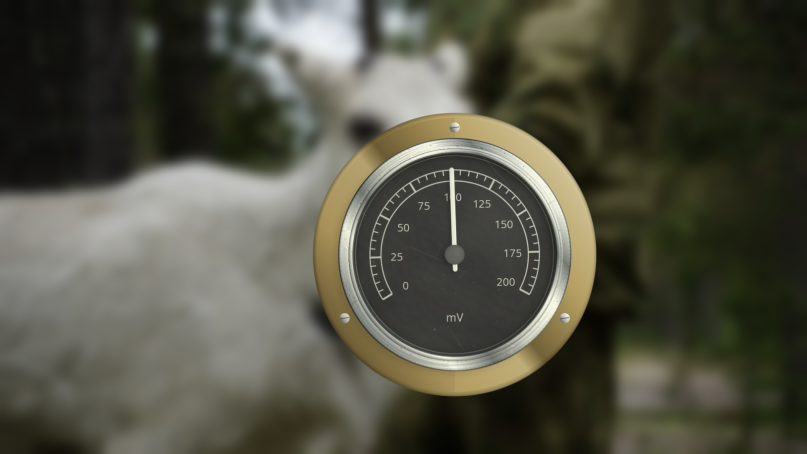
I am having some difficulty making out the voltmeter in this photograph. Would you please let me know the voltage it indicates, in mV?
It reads 100 mV
